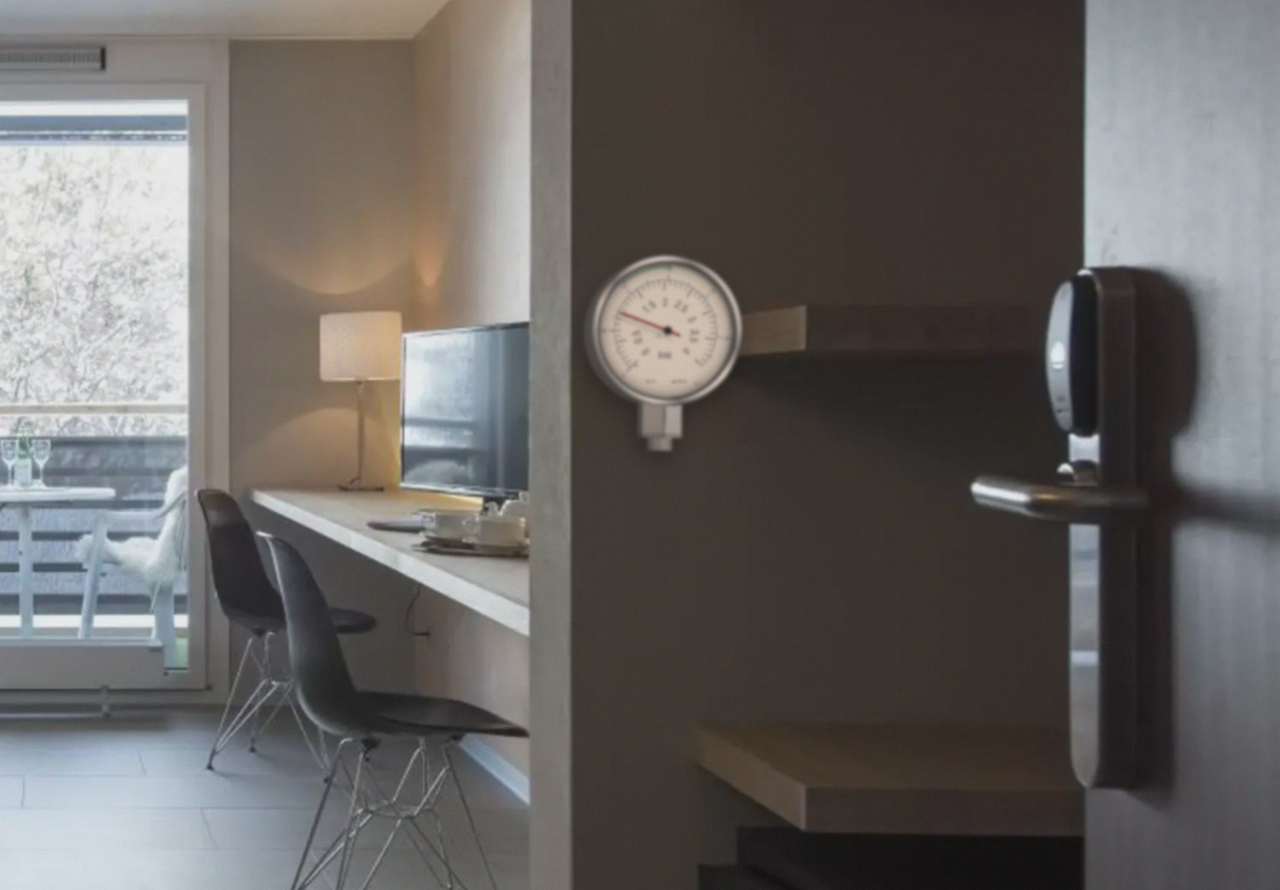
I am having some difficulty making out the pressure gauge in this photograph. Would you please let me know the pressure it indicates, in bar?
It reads 1 bar
